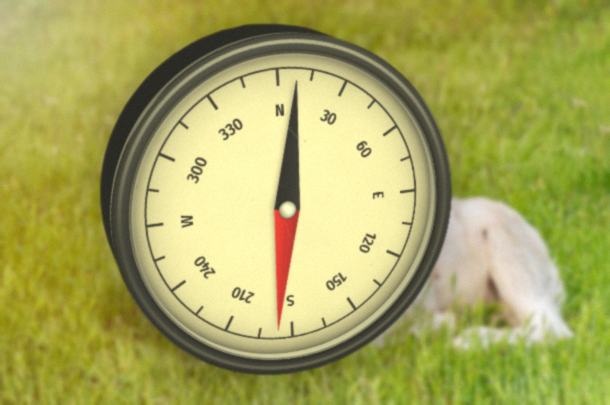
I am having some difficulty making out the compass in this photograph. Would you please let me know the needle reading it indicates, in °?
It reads 187.5 °
